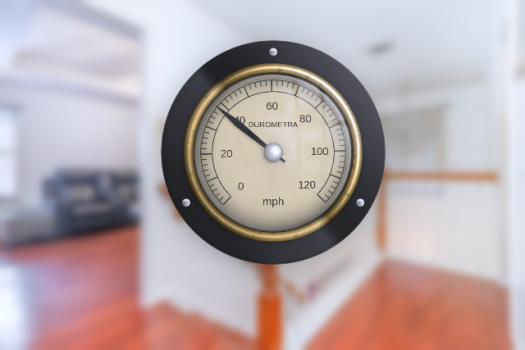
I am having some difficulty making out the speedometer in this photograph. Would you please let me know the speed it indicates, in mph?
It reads 38 mph
